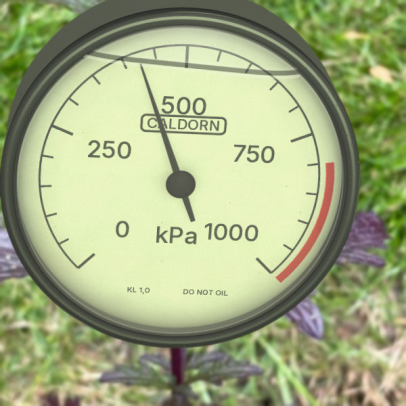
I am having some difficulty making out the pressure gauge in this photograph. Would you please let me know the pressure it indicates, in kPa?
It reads 425 kPa
